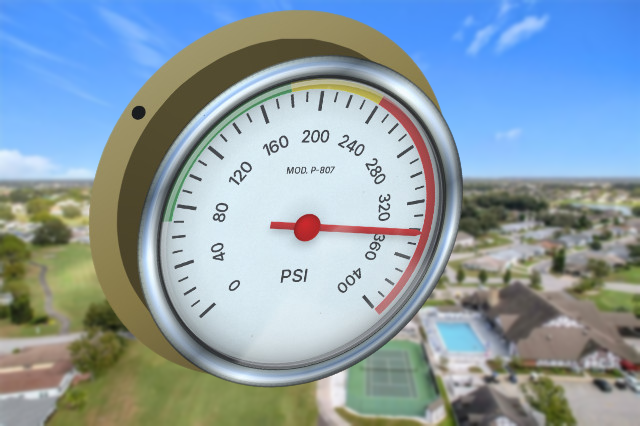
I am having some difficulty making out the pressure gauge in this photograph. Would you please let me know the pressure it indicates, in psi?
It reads 340 psi
